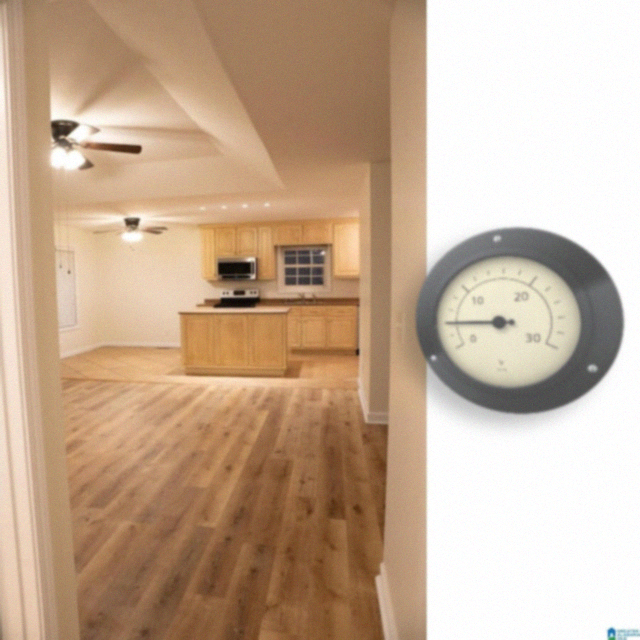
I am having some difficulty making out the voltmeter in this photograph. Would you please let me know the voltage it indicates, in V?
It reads 4 V
